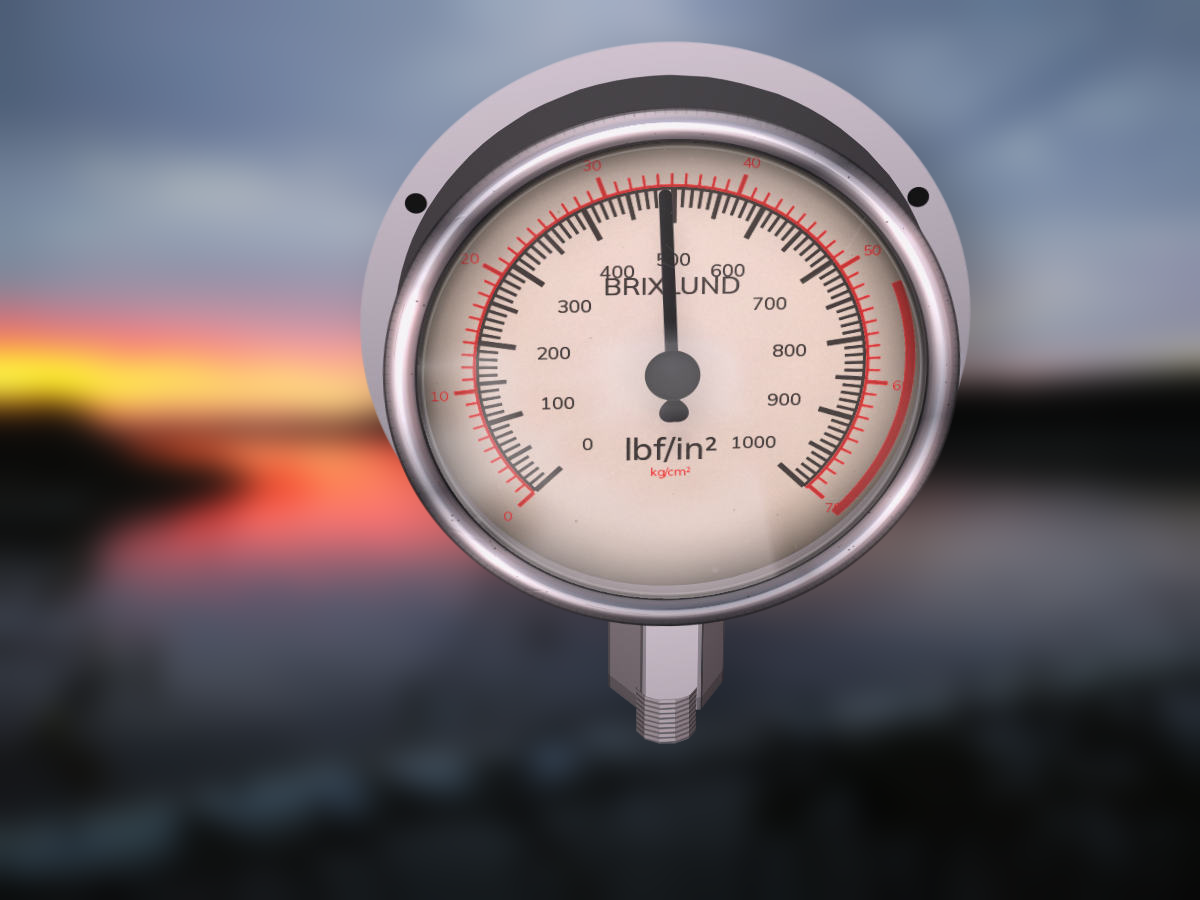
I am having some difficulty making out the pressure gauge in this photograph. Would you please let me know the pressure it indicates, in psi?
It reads 490 psi
